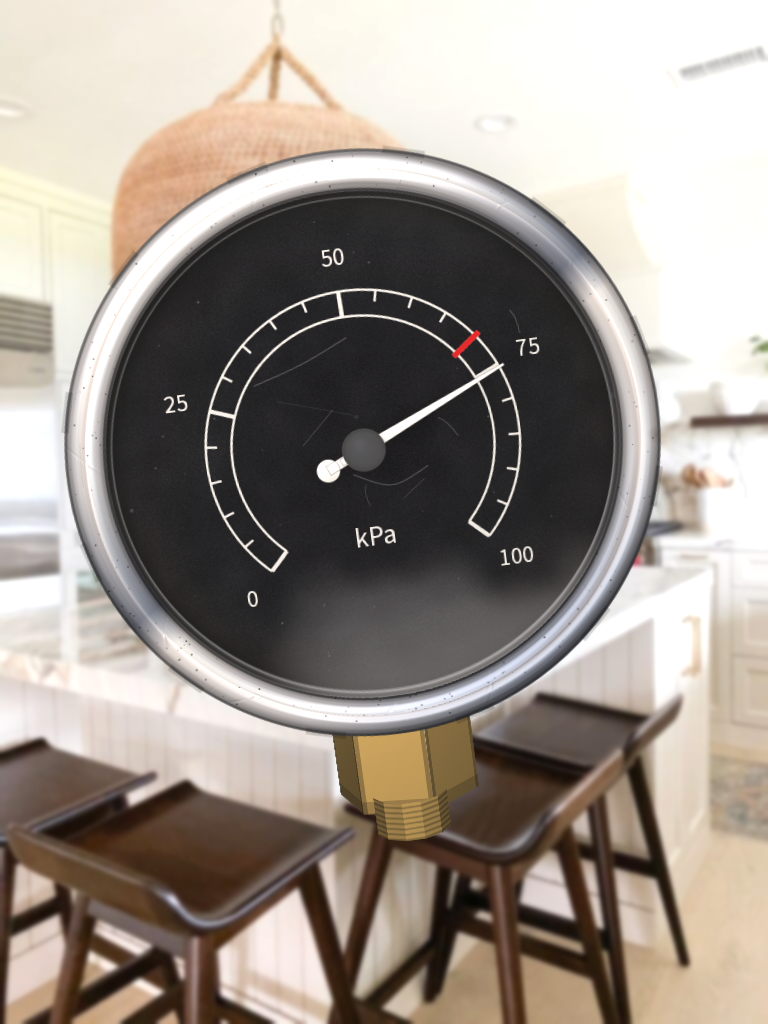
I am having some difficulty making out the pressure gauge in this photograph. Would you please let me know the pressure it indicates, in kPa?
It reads 75 kPa
